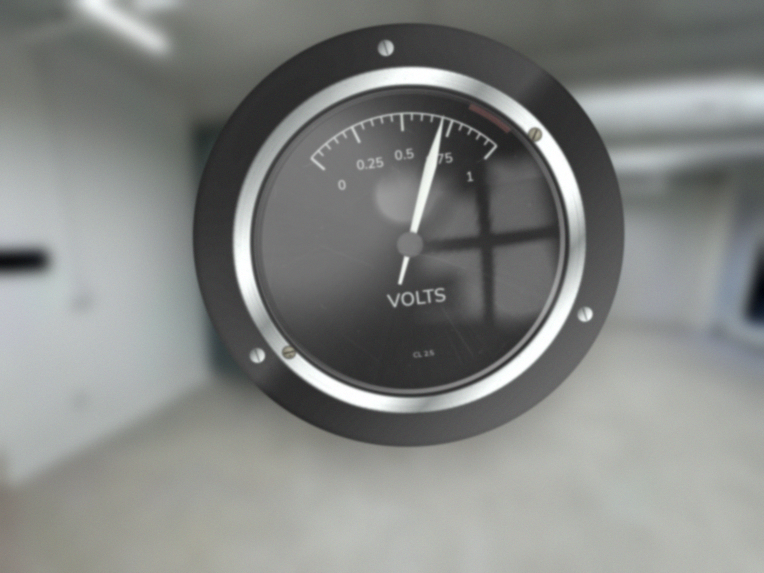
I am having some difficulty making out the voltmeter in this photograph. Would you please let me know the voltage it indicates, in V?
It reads 0.7 V
